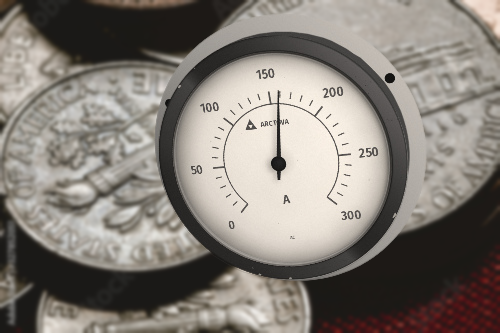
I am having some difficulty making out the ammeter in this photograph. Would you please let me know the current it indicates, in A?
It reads 160 A
